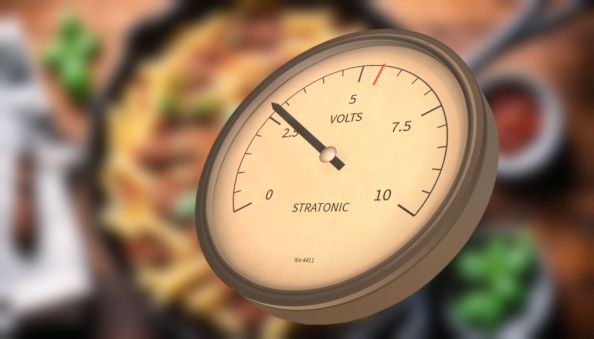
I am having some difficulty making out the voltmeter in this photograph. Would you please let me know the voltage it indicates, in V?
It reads 2.75 V
